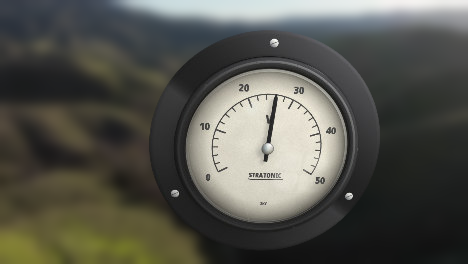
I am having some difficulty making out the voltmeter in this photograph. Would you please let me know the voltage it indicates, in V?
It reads 26 V
